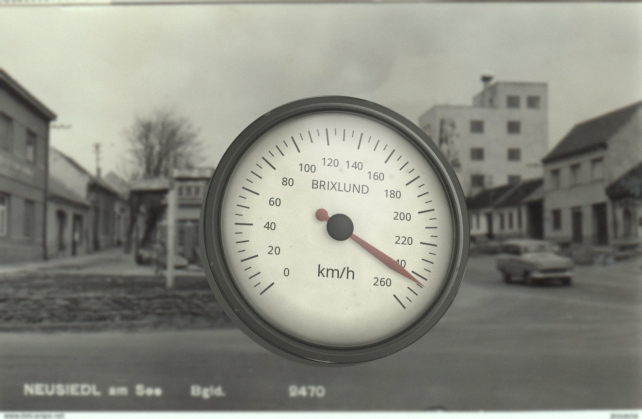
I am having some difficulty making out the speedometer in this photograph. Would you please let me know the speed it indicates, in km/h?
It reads 245 km/h
